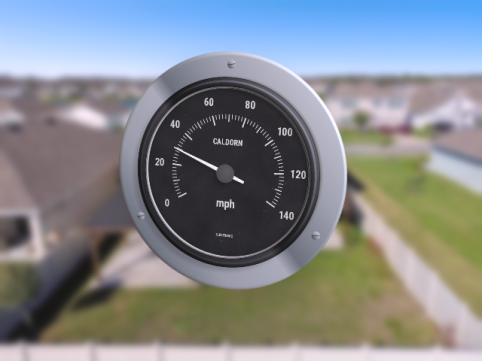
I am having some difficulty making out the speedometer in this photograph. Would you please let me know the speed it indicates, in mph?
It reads 30 mph
